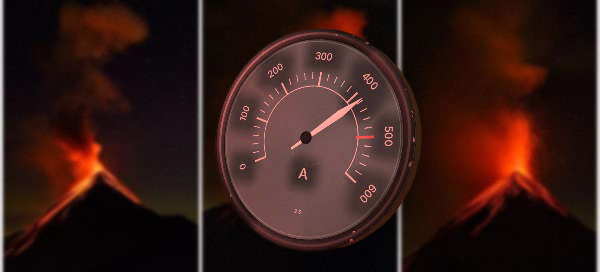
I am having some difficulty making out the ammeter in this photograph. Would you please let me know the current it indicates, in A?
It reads 420 A
